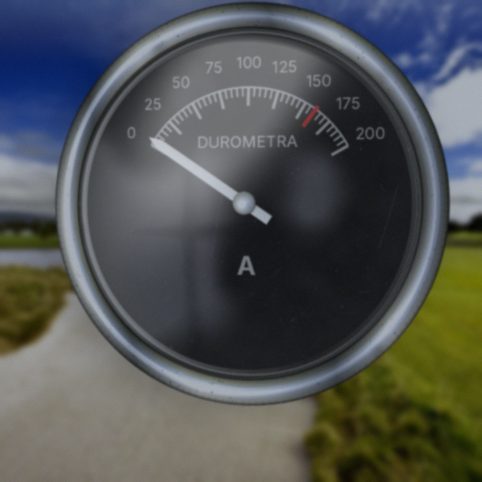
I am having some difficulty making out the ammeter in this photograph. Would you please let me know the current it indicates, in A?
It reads 5 A
